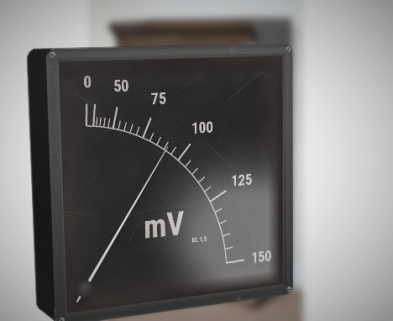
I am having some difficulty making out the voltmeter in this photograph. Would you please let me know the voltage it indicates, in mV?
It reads 90 mV
